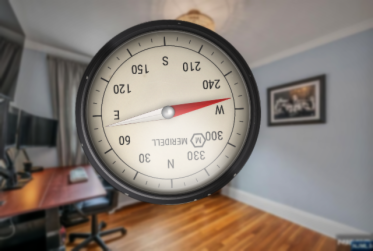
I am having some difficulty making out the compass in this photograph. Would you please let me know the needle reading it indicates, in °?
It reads 260 °
